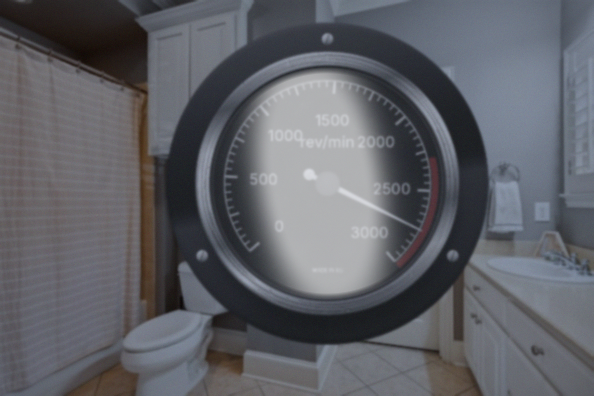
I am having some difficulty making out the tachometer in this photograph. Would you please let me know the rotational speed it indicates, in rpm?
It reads 2750 rpm
